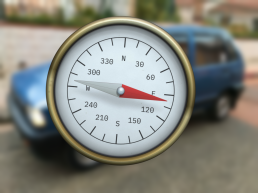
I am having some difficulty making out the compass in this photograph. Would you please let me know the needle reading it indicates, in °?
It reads 97.5 °
